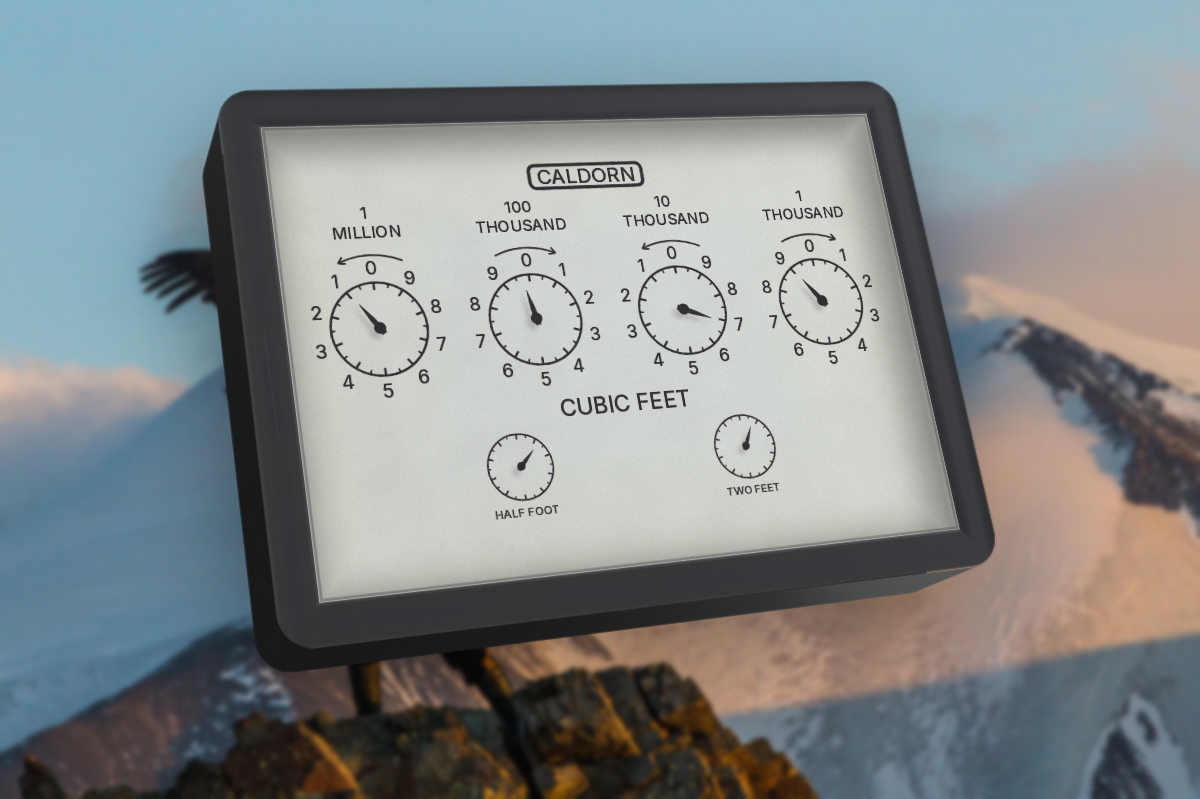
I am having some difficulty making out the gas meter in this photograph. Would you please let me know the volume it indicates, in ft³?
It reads 96900 ft³
